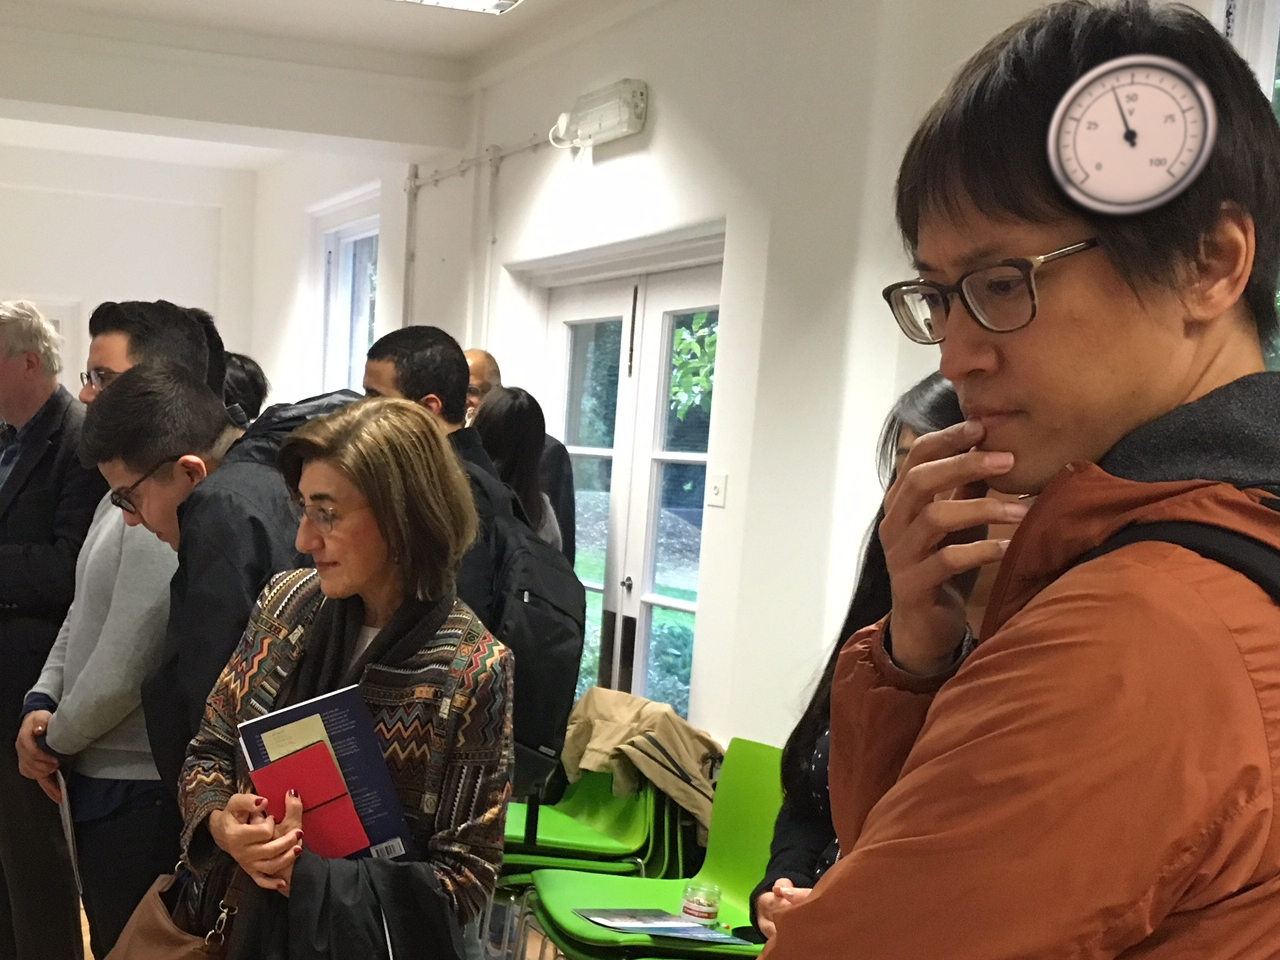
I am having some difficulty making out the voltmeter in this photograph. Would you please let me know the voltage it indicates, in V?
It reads 42.5 V
